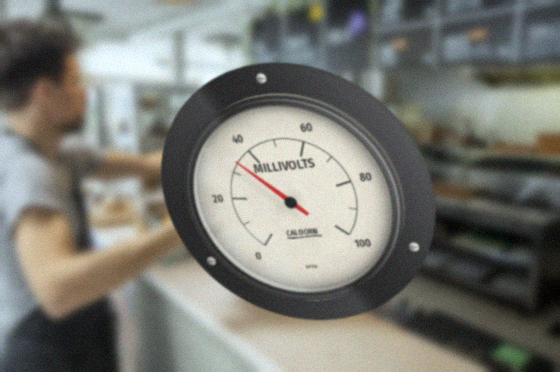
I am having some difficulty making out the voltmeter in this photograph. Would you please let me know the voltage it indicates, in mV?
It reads 35 mV
